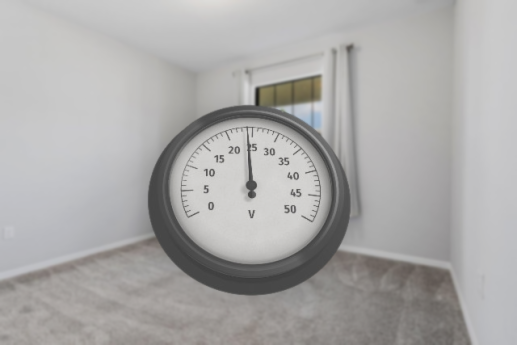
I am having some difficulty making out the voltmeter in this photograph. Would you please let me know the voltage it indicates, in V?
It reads 24 V
